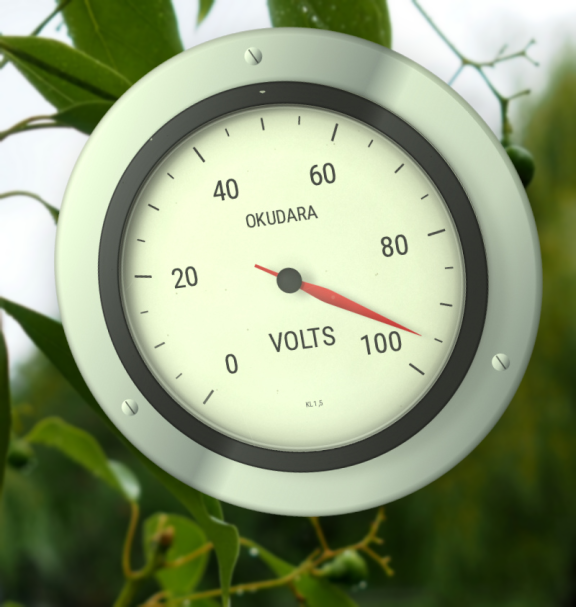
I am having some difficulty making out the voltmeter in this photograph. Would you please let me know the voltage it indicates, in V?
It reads 95 V
